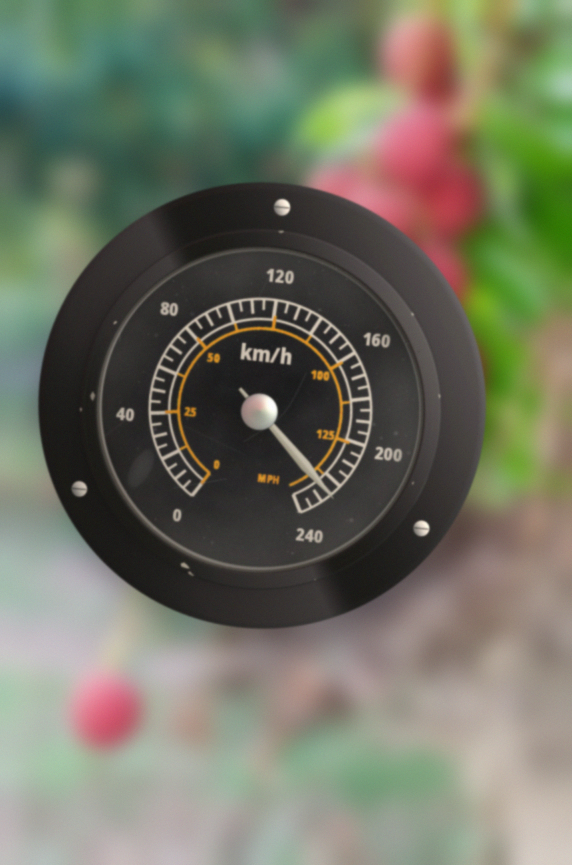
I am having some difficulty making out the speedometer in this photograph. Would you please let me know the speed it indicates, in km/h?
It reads 225 km/h
